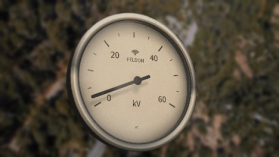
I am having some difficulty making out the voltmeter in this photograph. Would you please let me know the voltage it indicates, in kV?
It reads 2.5 kV
